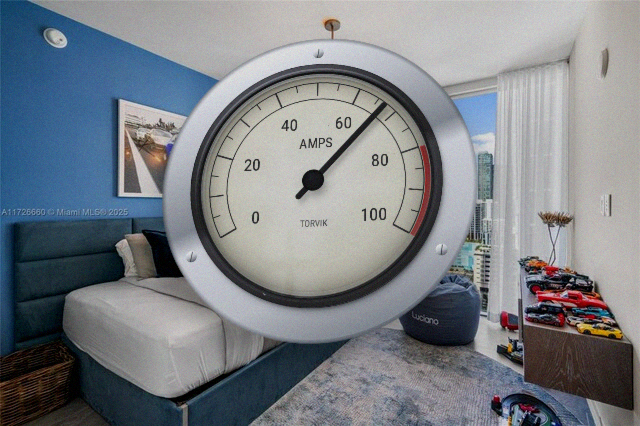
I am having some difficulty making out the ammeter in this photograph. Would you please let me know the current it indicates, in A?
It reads 67.5 A
